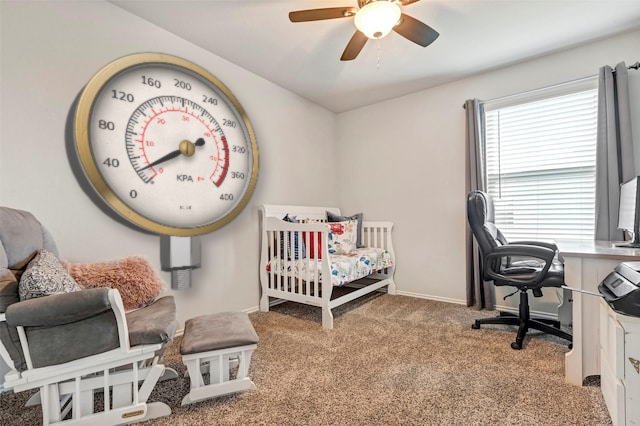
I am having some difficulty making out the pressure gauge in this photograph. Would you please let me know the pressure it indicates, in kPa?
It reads 20 kPa
